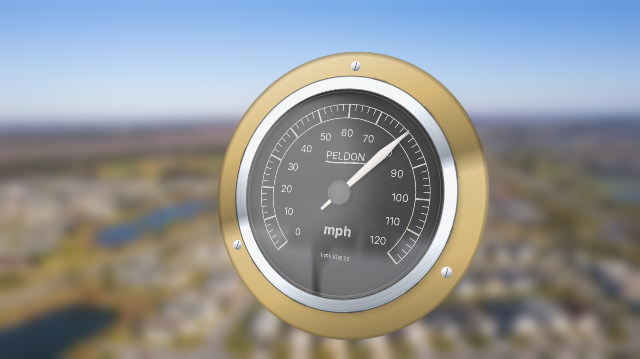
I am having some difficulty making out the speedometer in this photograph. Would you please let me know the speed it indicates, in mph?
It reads 80 mph
